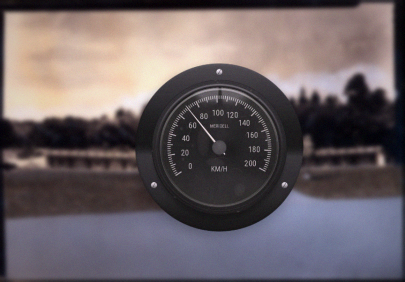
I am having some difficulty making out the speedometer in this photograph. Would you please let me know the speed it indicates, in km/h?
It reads 70 km/h
